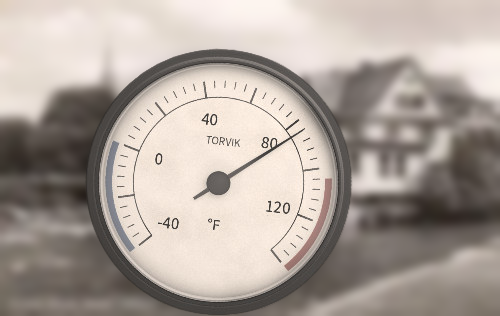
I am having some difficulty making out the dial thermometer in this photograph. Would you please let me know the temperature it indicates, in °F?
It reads 84 °F
